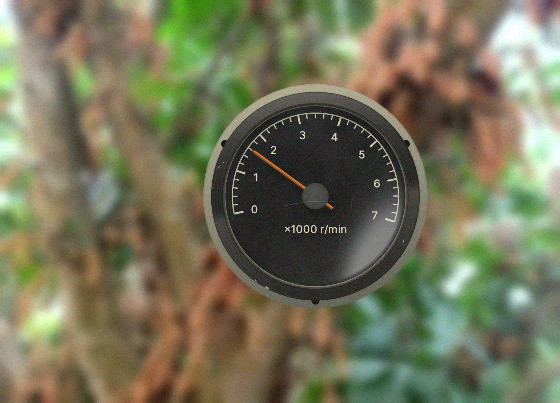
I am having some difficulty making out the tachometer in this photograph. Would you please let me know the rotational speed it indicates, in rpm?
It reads 1600 rpm
